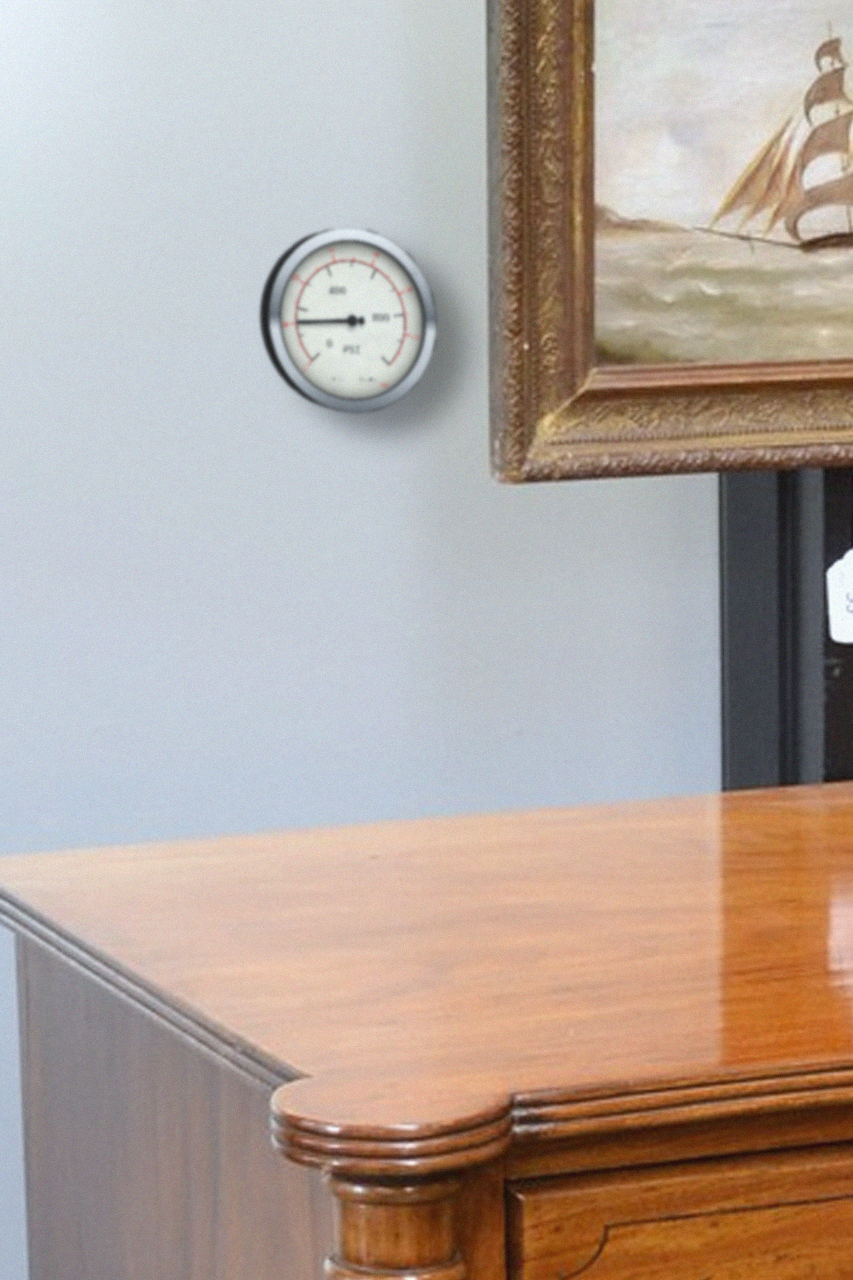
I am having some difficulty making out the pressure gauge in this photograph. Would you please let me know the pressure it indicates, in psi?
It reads 150 psi
